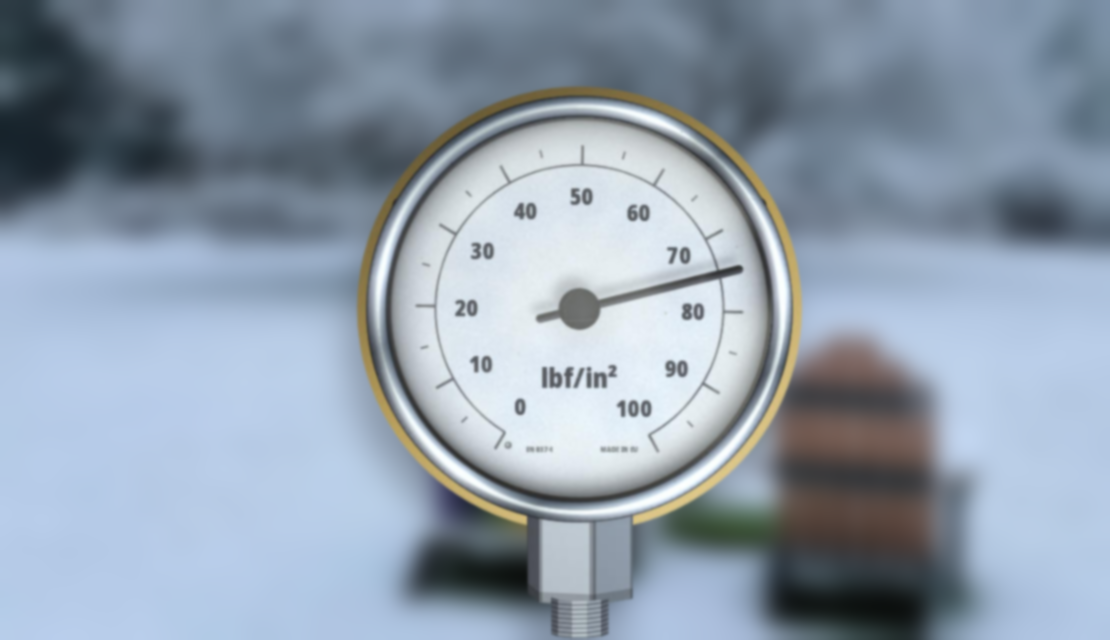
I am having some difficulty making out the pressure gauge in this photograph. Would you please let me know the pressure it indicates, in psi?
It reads 75 psi
